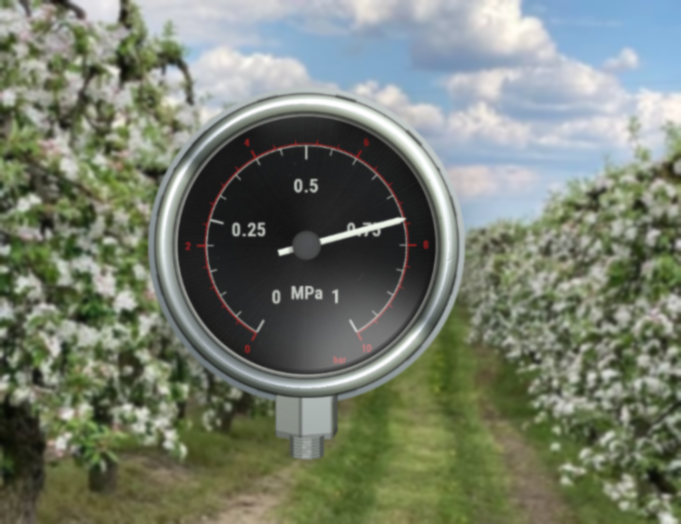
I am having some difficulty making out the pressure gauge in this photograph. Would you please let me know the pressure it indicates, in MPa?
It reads 0.75 MPa
